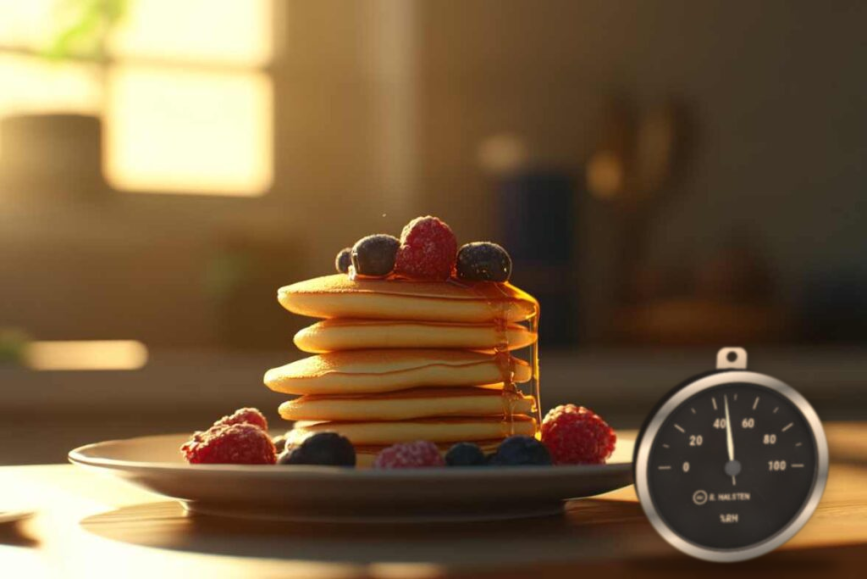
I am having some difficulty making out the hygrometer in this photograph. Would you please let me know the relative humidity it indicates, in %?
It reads 45 %
